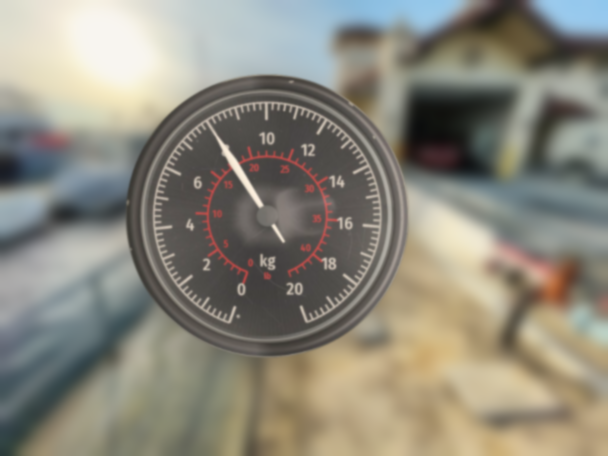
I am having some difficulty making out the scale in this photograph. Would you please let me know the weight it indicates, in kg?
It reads 8 kg
